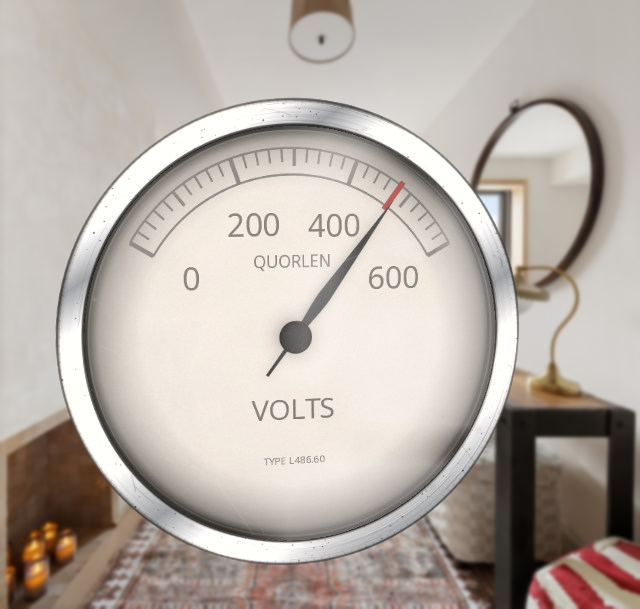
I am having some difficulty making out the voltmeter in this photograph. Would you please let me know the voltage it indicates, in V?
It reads 480 V
